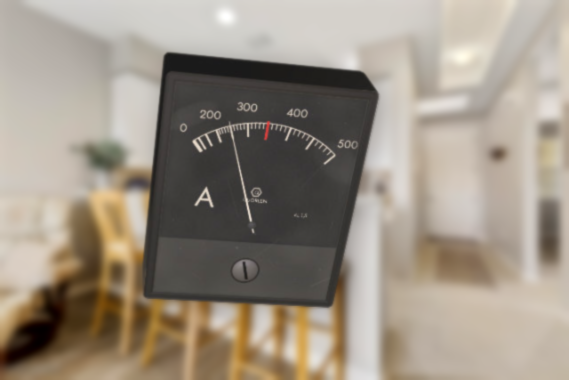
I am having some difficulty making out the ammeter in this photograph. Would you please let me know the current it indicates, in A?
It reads 250 A
